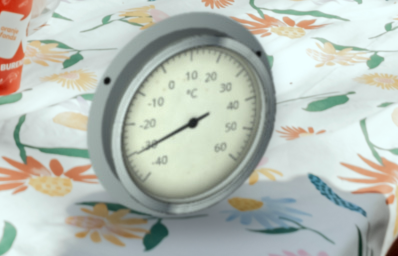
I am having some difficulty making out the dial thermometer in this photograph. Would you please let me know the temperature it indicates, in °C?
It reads -30 °C
